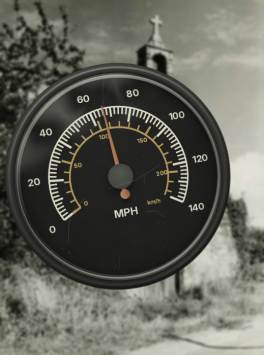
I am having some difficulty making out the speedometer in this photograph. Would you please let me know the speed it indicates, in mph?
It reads 66 mph
